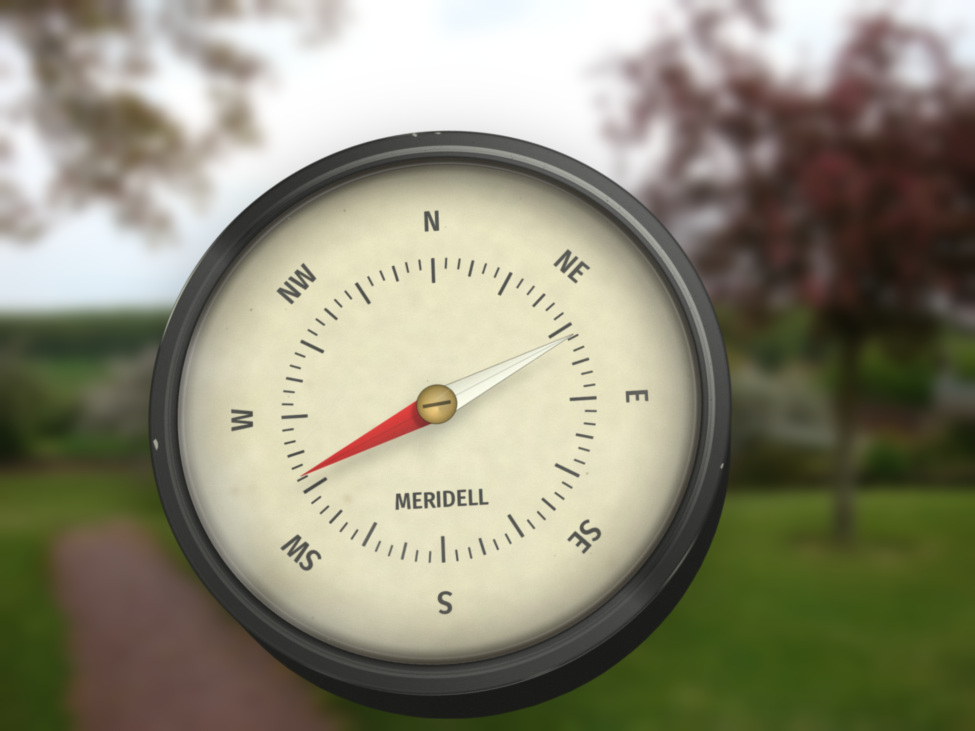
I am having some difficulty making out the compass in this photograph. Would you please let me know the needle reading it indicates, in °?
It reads 245 °
